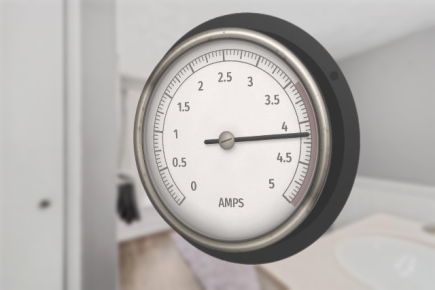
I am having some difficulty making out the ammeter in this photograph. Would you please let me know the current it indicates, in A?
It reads 4.15 A
